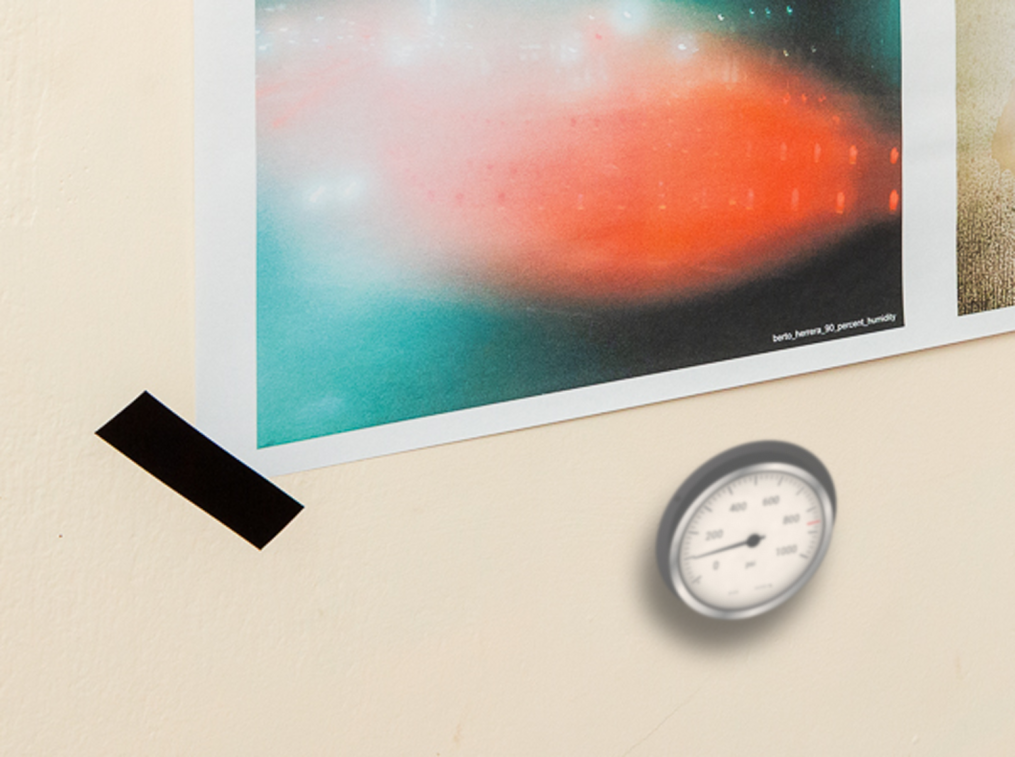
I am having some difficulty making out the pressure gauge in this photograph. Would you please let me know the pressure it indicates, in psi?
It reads 100 psi
